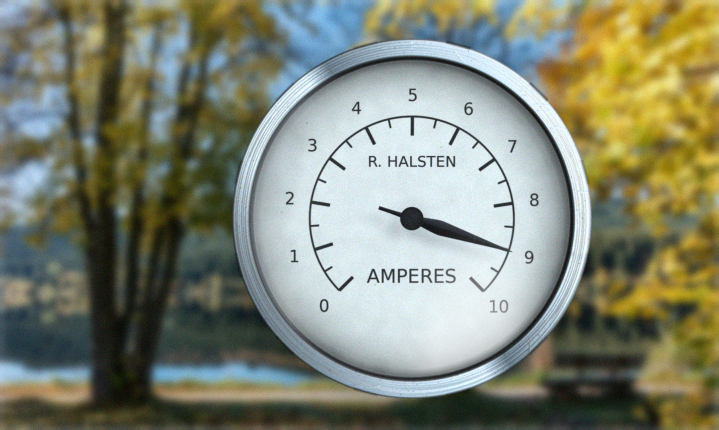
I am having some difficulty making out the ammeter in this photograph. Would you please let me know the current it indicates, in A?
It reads 9 A
